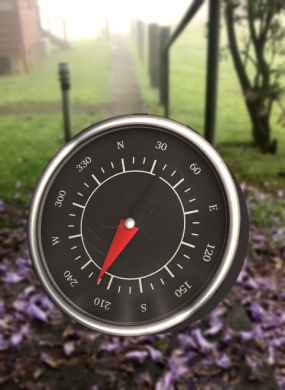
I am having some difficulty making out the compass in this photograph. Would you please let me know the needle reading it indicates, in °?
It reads 220 °
